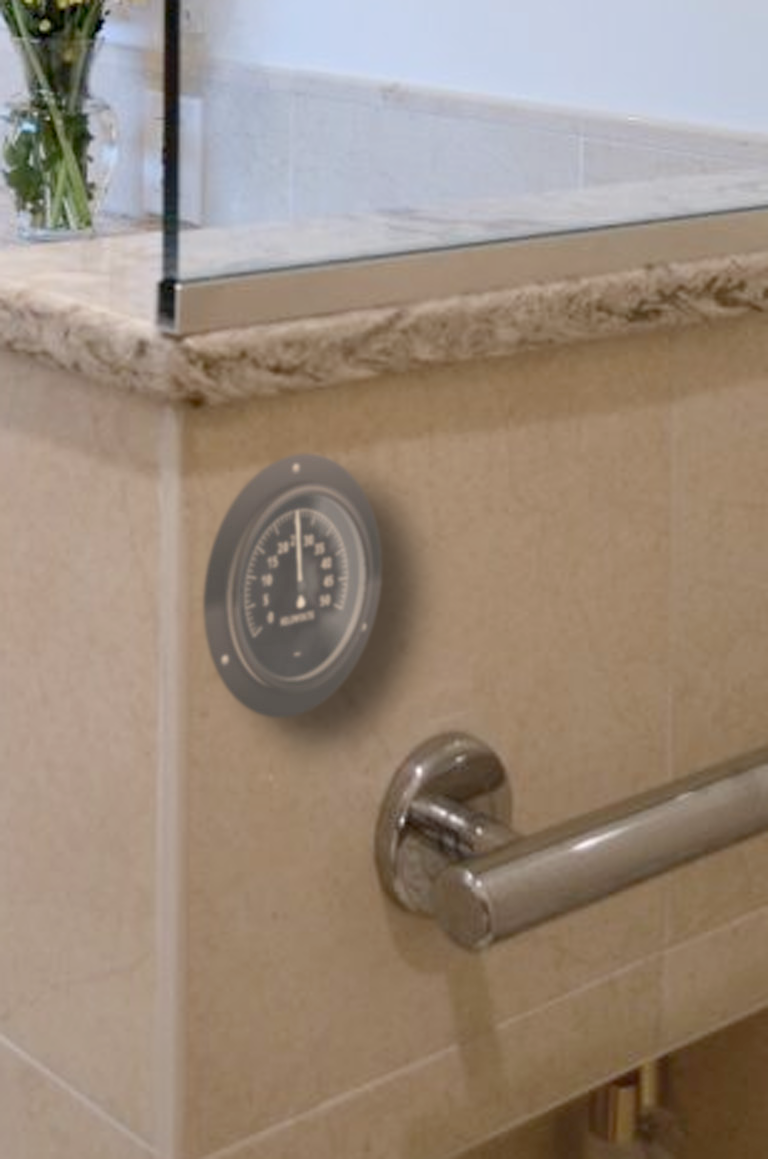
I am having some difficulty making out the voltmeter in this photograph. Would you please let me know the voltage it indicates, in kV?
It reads 25 kV
